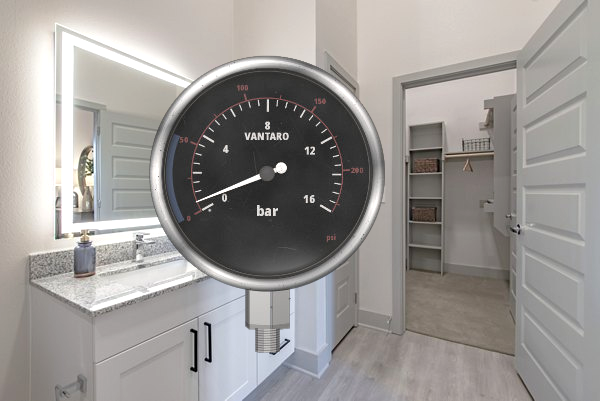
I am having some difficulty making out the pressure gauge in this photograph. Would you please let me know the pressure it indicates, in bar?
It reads 0.5 bar
